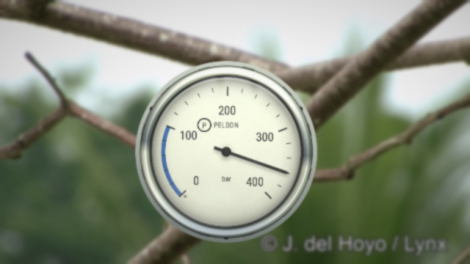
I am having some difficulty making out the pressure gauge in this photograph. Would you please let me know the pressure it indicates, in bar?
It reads 360 bar
